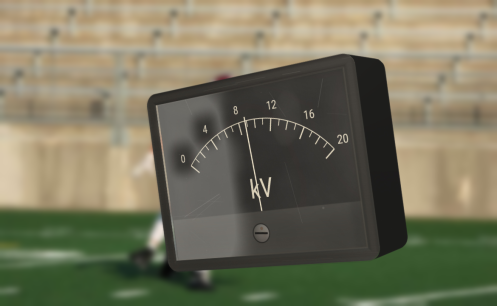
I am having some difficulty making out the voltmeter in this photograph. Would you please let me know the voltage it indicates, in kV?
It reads 9 kV
